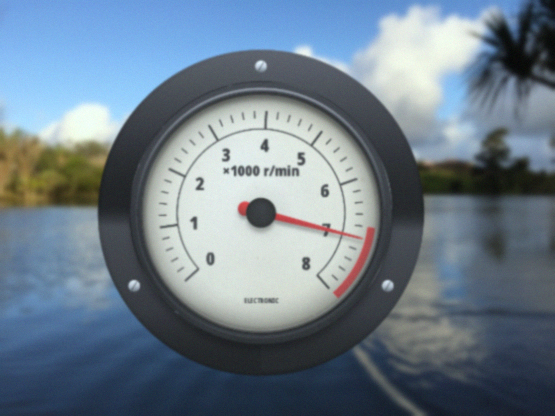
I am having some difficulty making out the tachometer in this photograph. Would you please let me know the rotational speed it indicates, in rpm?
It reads 7000 rpm
